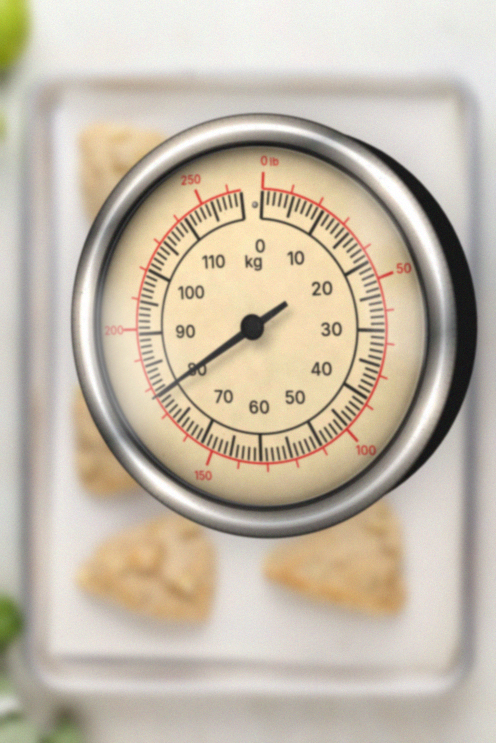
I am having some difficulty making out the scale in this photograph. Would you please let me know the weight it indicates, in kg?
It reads 80 kg
